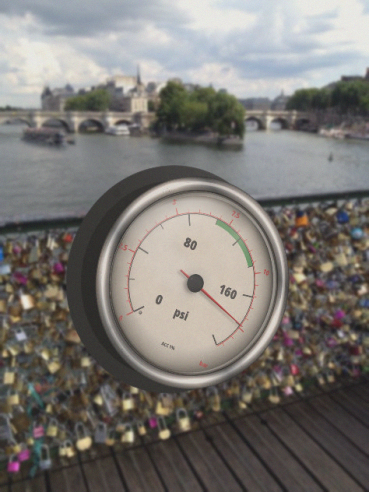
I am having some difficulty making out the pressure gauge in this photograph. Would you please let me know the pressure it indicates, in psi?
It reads 180 psi
